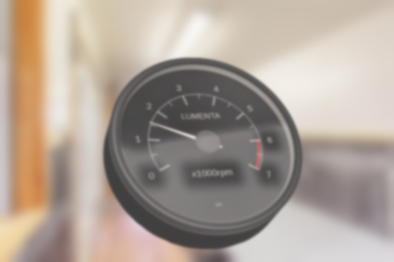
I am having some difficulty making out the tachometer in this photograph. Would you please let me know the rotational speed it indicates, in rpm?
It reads 1500 rpm
